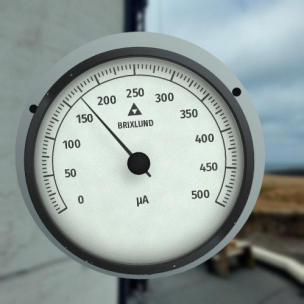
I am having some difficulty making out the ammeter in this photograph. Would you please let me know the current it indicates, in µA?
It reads 170 µA
